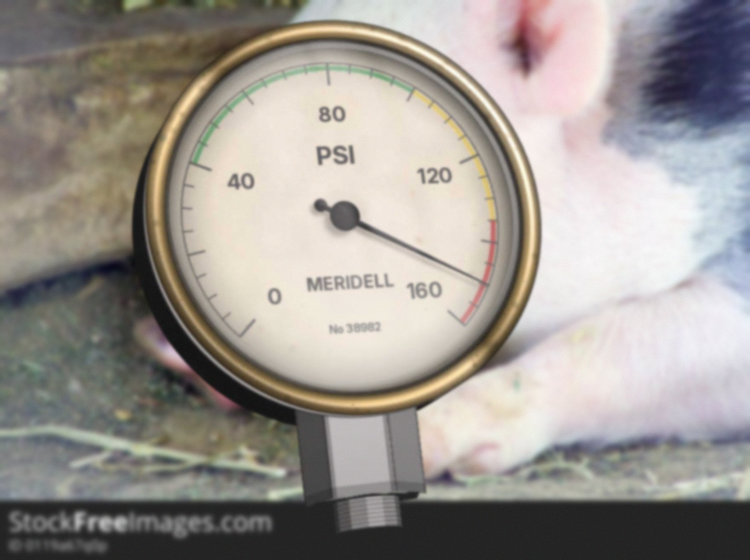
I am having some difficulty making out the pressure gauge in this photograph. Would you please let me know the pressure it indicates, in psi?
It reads 150 psi
